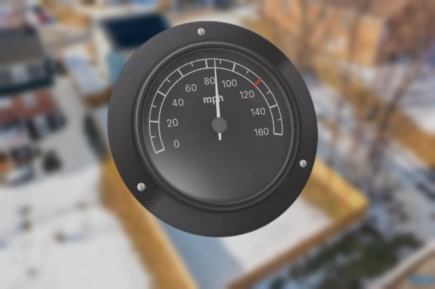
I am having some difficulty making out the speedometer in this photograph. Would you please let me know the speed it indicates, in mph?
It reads 85 mph
